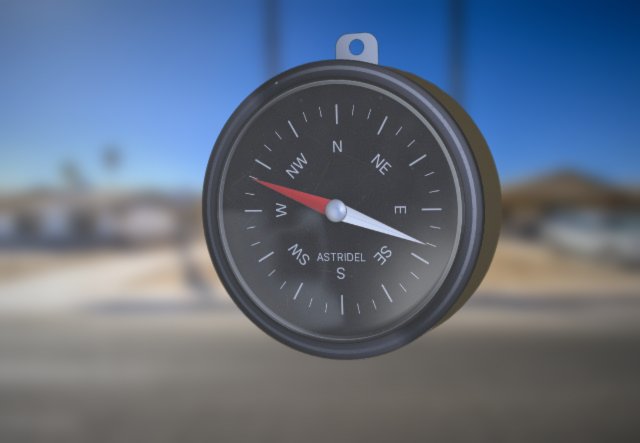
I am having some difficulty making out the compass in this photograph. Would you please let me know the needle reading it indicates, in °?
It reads 290 °
